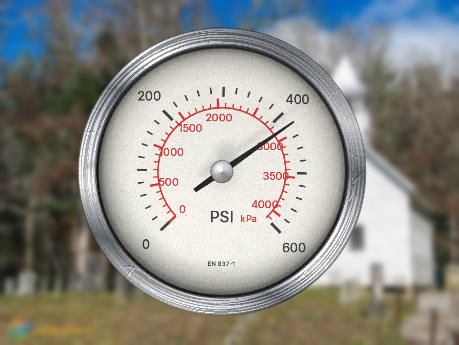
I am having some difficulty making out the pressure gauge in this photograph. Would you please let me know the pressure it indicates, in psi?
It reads 420 psi
